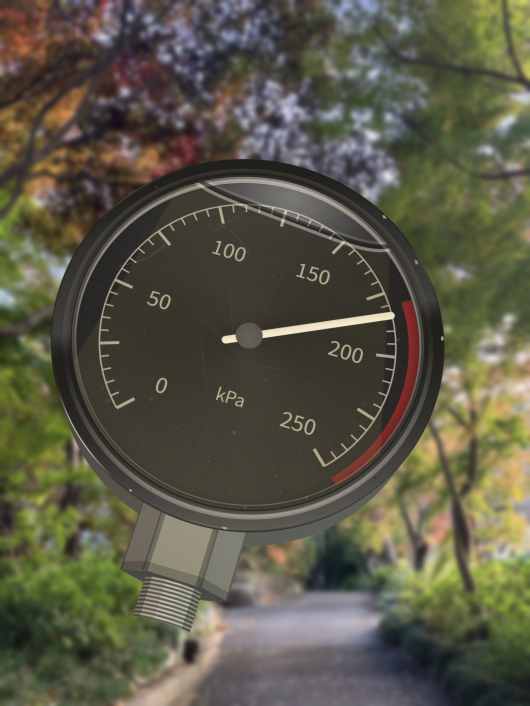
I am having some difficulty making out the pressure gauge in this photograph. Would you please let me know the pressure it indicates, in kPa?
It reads 185 kPa
